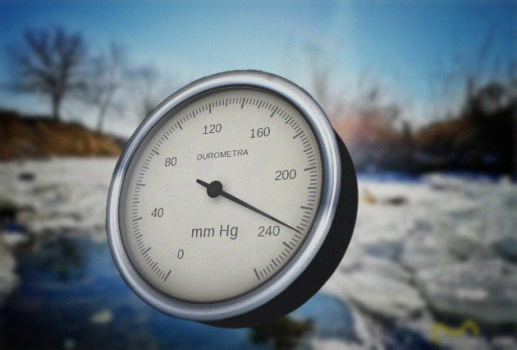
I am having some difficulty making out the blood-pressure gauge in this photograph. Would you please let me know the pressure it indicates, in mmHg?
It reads 232 mmHg
